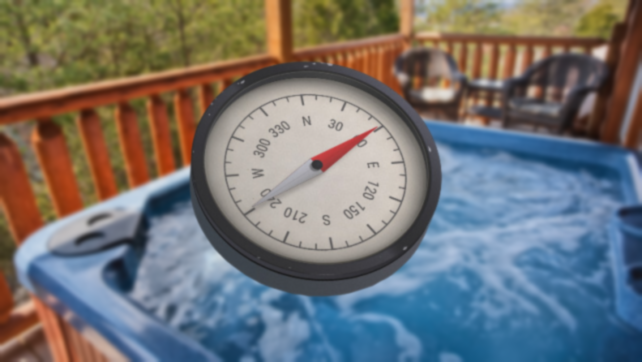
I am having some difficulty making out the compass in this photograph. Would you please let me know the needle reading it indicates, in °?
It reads 60 °
